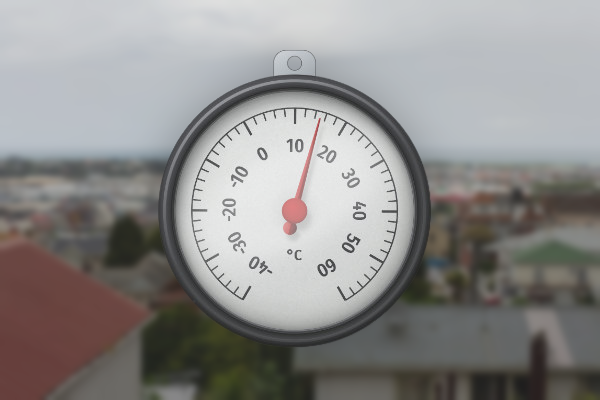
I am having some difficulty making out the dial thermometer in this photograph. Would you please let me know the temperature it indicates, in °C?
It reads 15 °C
